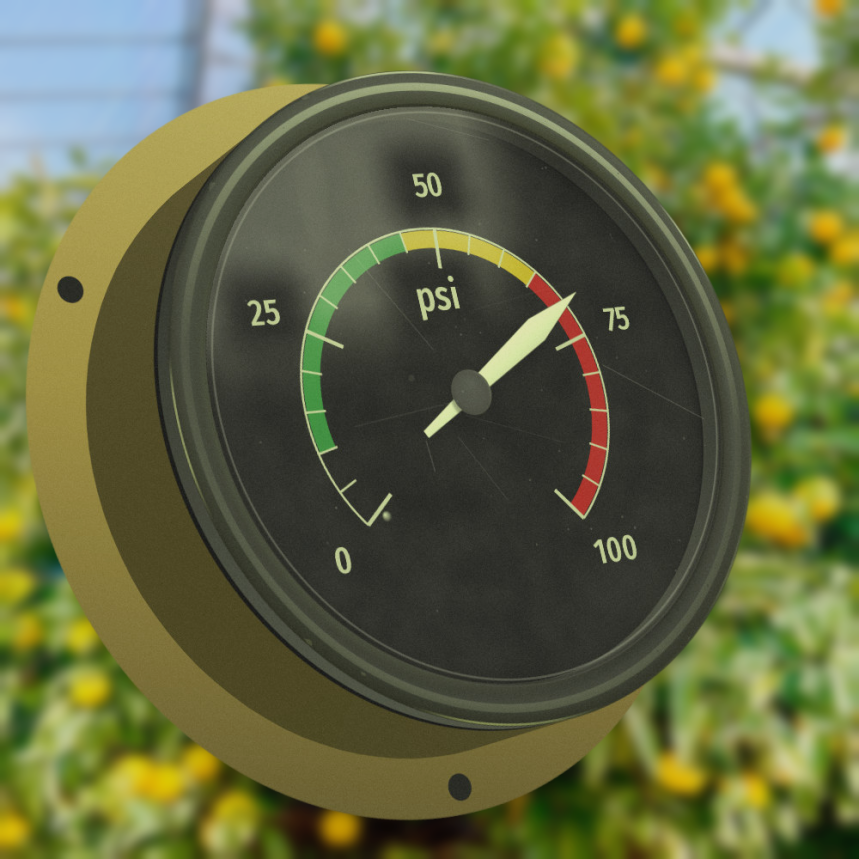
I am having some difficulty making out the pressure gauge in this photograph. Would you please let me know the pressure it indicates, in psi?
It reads 70 psi
